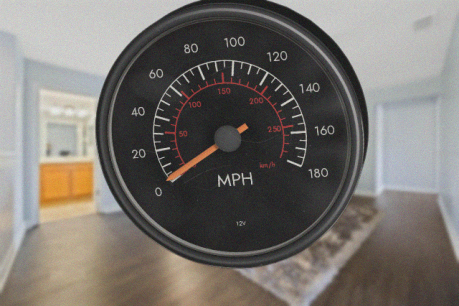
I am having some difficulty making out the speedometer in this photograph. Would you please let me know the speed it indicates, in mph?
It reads 2.5 mph
